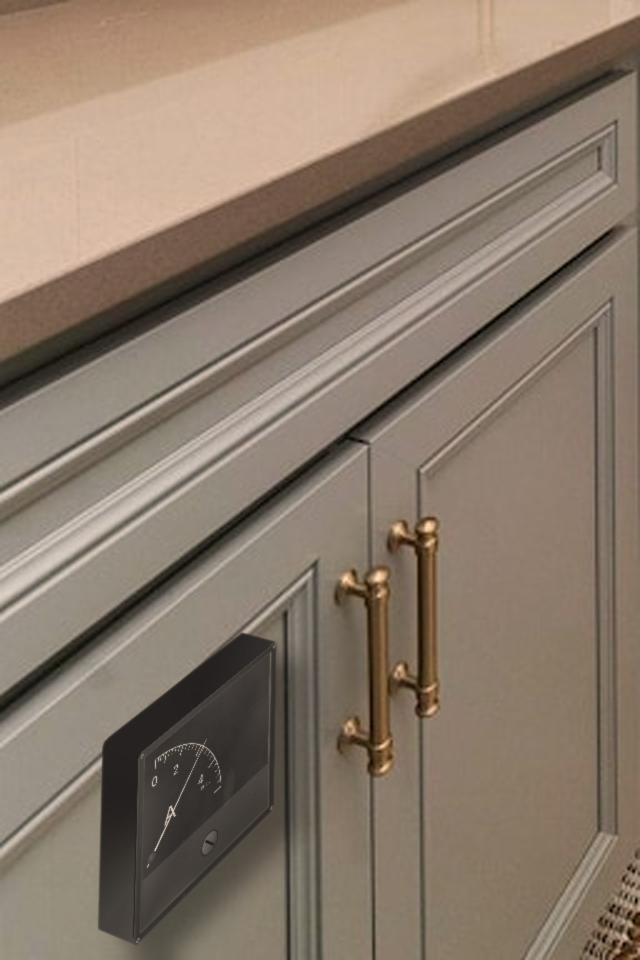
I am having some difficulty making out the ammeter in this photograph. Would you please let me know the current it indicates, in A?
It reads 3 A
